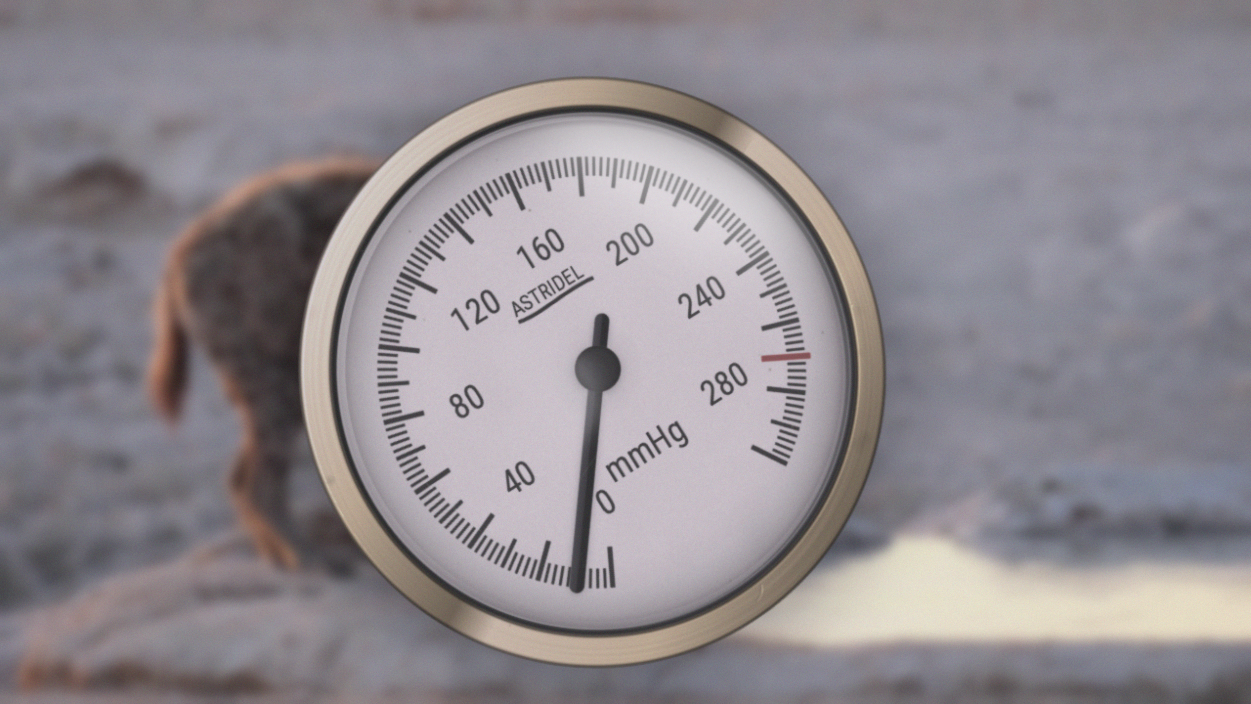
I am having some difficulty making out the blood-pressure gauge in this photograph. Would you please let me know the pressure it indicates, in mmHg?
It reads 10 mmHg
